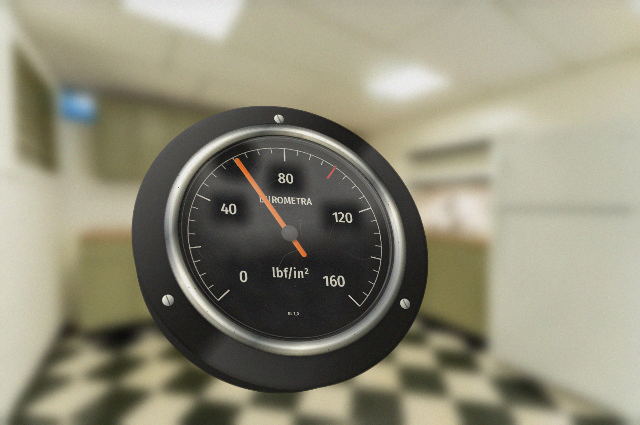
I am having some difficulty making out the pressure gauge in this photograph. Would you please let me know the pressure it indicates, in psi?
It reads 60 psi
